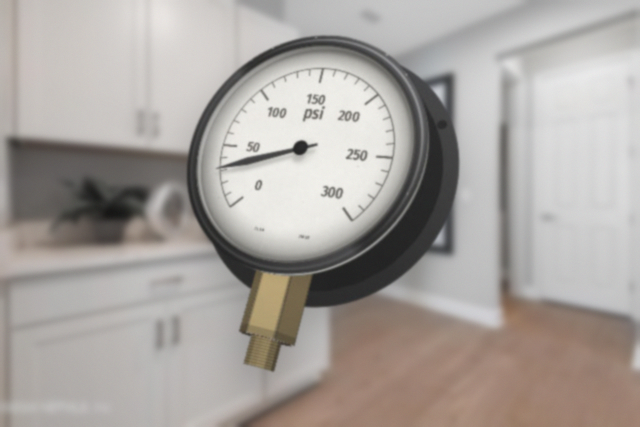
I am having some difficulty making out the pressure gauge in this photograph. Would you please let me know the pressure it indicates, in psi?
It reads 30 psi
